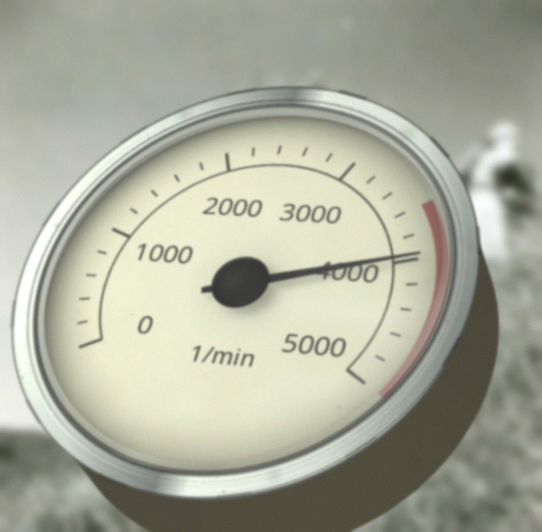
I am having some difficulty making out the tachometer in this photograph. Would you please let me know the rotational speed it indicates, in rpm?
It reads 4000 rpm
